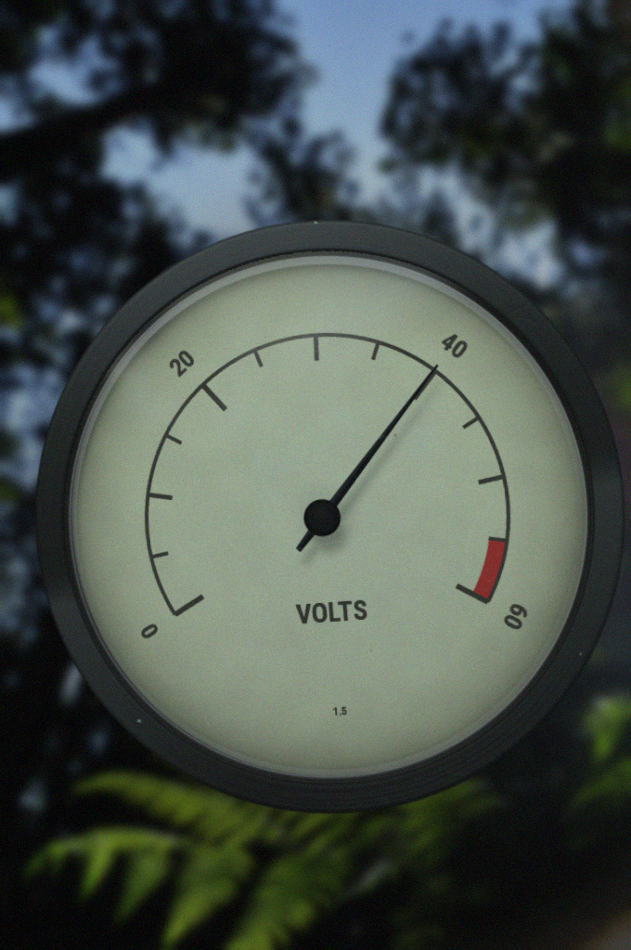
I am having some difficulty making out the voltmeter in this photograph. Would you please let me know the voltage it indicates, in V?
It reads 40 V
